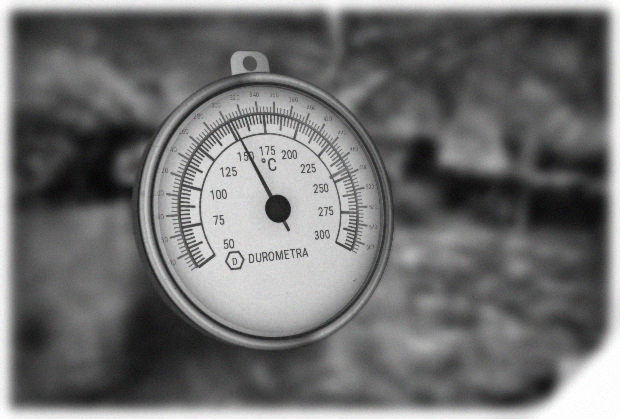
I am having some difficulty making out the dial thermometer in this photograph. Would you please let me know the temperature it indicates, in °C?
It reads 150 °C
